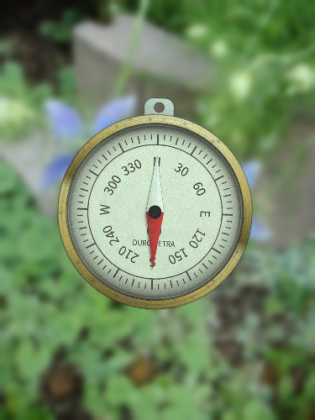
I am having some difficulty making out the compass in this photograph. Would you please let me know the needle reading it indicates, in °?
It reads 180 °
